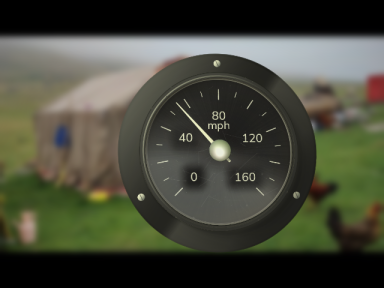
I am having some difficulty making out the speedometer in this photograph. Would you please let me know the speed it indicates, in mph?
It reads 55 mph
